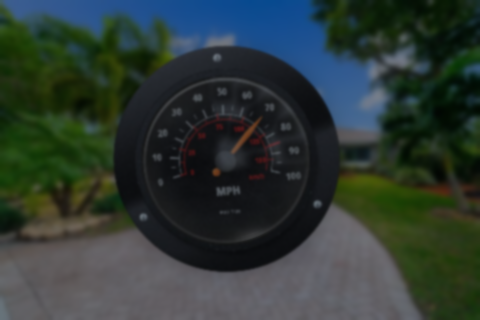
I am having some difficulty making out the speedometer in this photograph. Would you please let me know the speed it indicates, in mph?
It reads 70 mph
